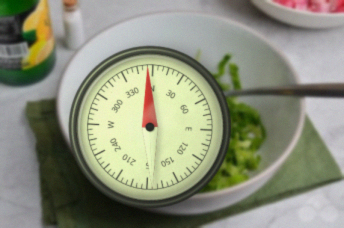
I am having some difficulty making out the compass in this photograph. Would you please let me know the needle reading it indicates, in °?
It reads 355 °
